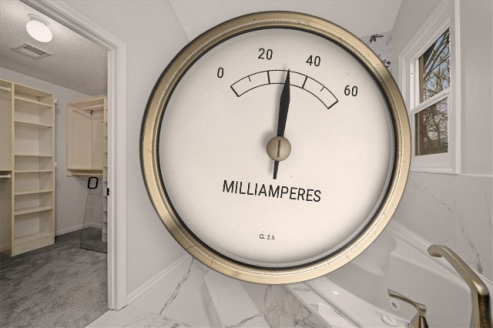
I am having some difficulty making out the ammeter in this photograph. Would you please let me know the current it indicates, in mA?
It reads 30 mA
